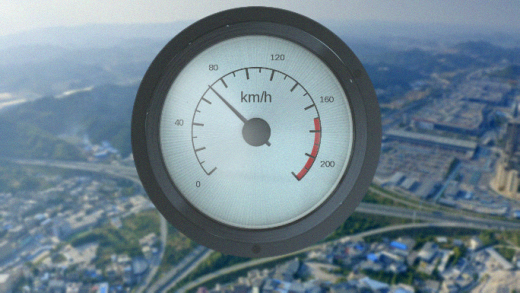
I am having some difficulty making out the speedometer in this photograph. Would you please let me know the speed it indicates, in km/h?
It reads 70 km/h
